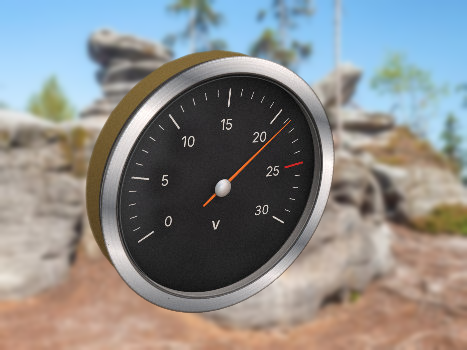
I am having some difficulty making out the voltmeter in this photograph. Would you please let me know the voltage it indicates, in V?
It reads 21 V
